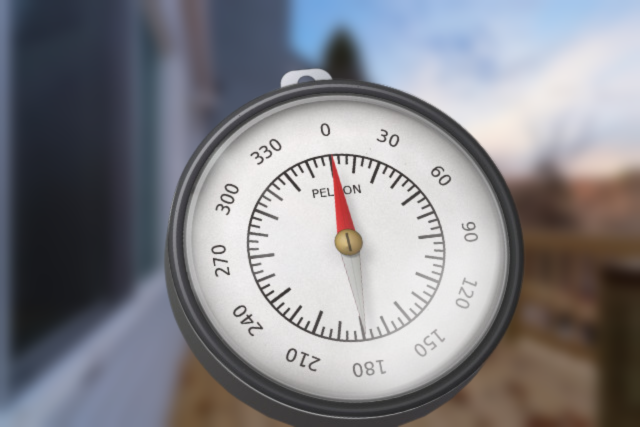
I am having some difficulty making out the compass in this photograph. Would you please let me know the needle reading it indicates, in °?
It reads 0 °
